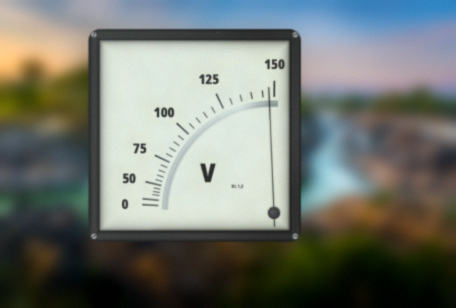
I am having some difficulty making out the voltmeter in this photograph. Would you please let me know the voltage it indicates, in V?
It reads 147.5 V
